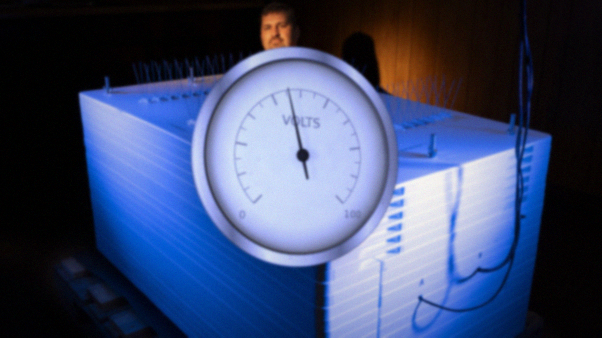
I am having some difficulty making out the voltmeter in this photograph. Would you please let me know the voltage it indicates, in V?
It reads 45 V
